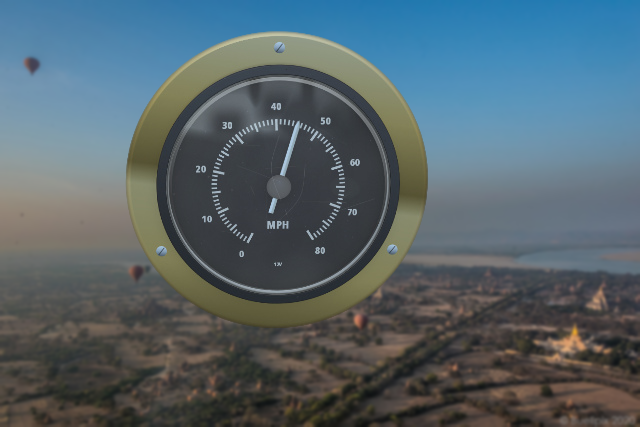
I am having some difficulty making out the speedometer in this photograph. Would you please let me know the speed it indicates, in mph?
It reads 45 mph
